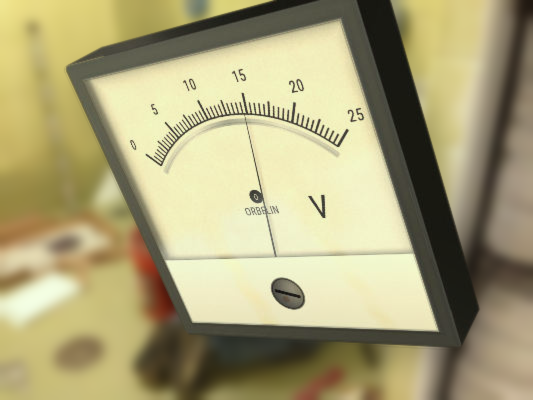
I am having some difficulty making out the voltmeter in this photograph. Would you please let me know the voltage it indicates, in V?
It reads 15 V
